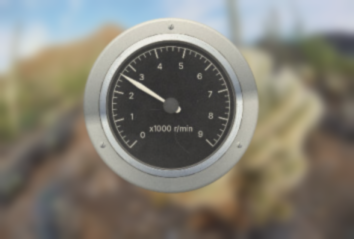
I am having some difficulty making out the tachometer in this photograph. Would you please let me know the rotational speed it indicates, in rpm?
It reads 2600 rpm
